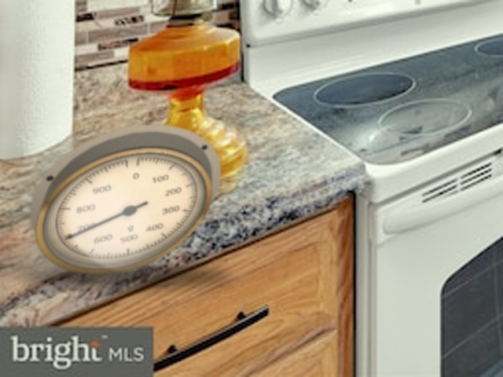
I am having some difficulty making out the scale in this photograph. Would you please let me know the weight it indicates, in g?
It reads 700 g
